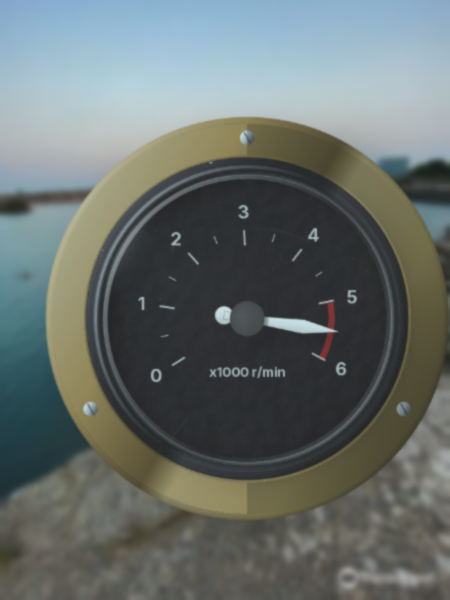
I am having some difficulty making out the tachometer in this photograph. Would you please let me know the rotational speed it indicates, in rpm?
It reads 5500 rpm
